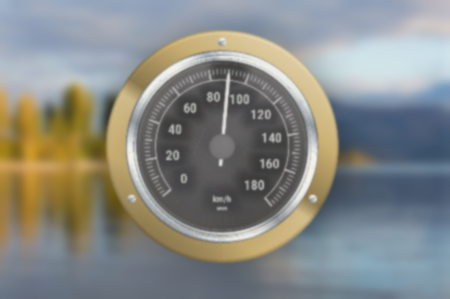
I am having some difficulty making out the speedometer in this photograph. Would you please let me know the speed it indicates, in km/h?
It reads 90 km/h
